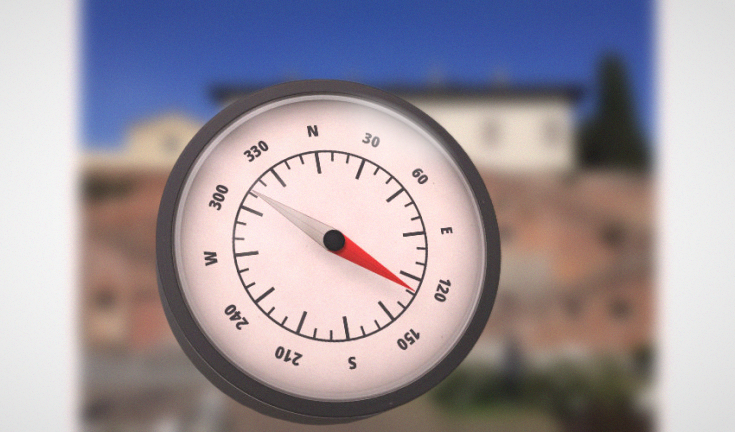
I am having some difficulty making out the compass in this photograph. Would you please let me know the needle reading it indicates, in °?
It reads 130 °
